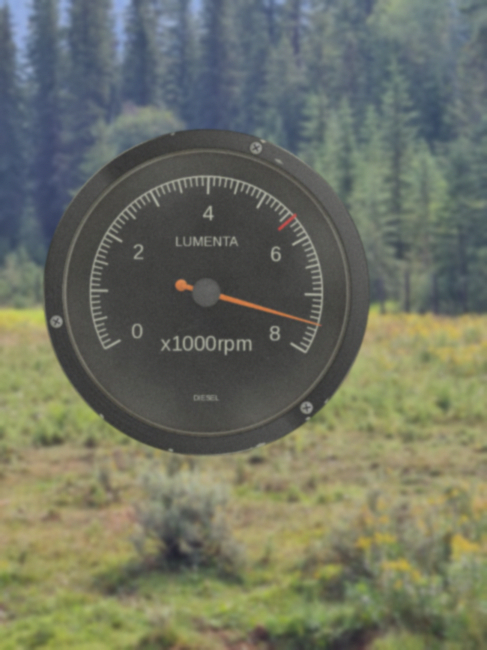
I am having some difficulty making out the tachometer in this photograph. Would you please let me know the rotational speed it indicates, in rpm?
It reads 7500 rpm
